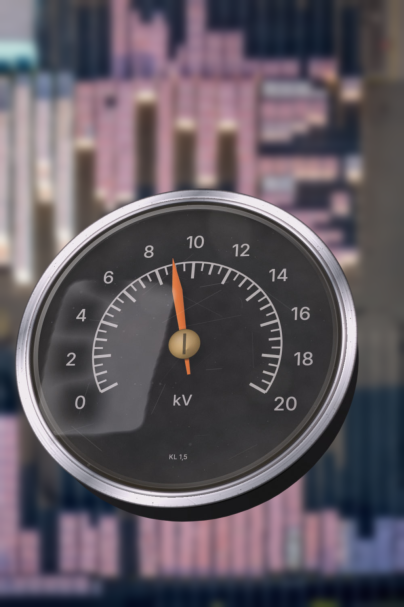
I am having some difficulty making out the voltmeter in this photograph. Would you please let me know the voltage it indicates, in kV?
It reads 9 kV
